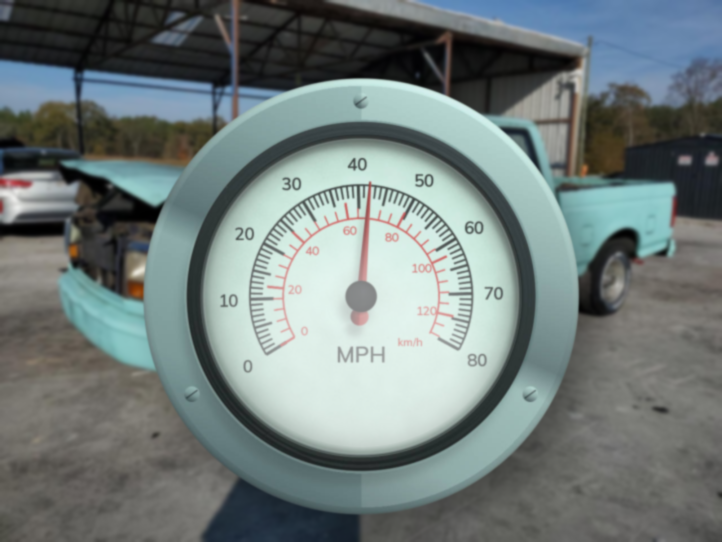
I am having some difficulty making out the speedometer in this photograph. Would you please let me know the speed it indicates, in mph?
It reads 42 mph
